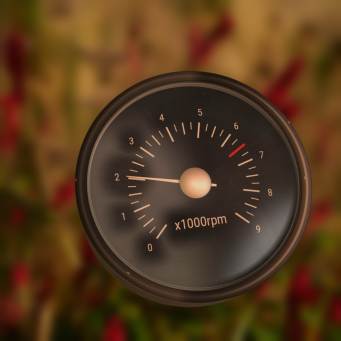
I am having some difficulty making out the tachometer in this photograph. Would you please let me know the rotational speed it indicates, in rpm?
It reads 2000 rpm
